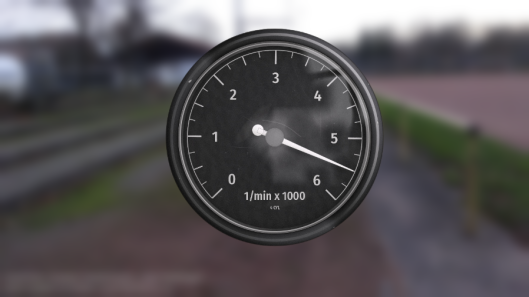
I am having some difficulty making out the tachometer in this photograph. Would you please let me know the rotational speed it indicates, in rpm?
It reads 5500 rpm
